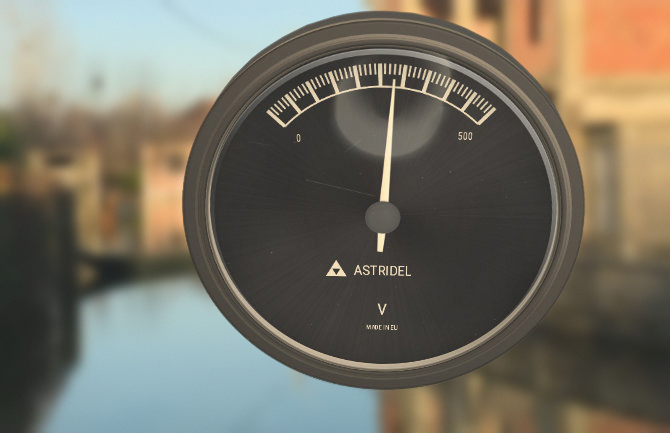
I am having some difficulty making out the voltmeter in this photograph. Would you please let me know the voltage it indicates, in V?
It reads 280 V
